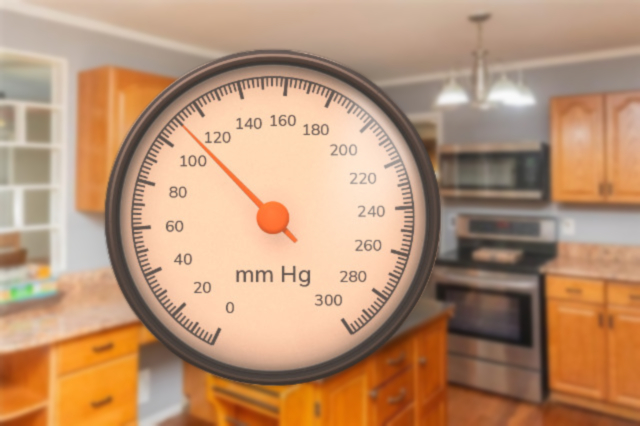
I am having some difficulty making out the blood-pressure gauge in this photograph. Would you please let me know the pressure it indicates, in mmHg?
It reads 110 mmHg
